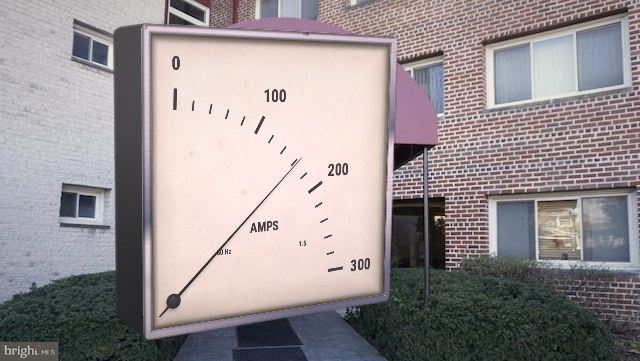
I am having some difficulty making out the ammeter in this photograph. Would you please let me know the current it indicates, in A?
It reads 160 A
